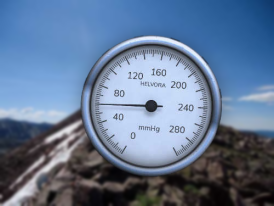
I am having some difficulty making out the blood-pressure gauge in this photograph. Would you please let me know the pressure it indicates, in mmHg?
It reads 60 mmHg
